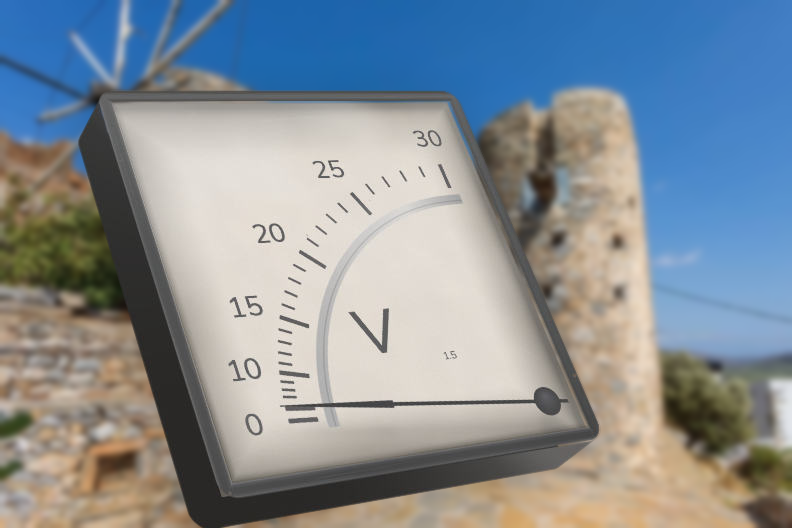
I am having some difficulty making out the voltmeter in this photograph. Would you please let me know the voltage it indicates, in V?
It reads 5 V
